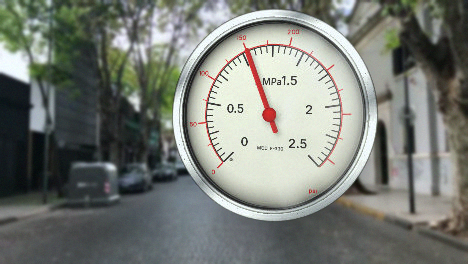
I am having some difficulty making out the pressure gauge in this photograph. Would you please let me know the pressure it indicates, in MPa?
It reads 1.05 MPa
